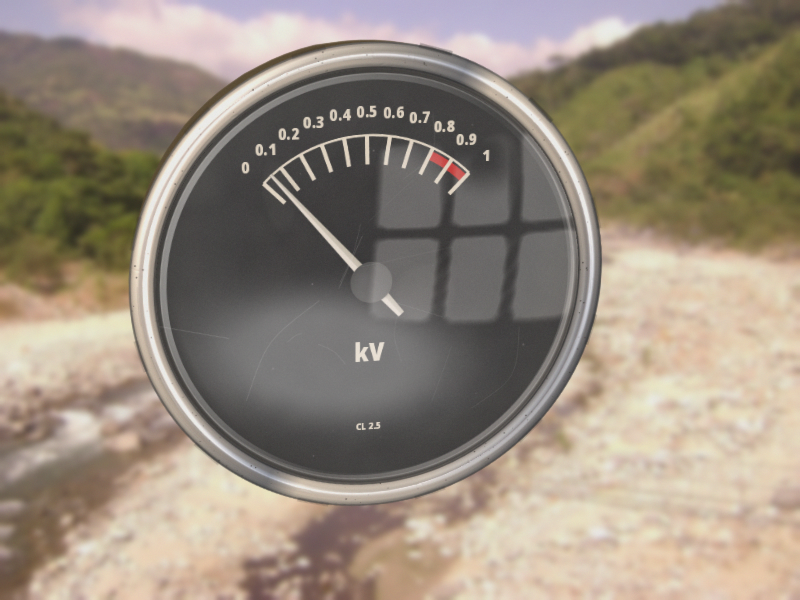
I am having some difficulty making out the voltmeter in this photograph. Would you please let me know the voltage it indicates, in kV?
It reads 0.05 kV
